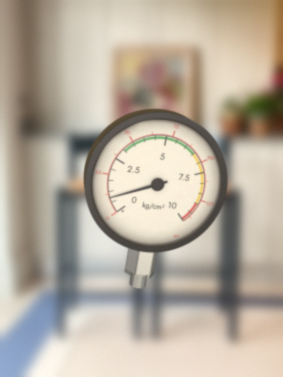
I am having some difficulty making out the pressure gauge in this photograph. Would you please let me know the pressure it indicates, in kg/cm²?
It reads 0.75 kg/cm²
